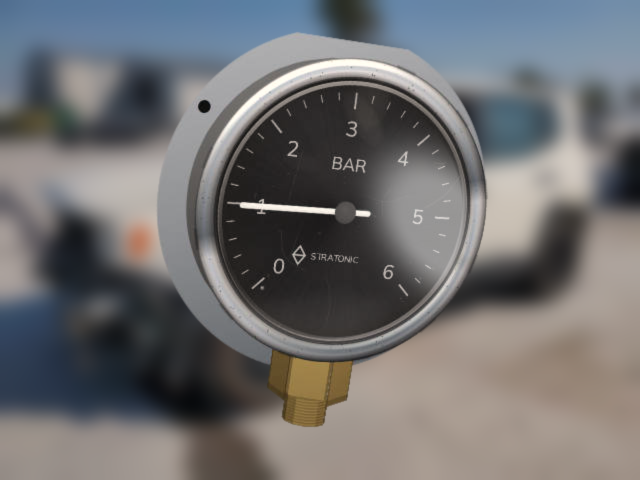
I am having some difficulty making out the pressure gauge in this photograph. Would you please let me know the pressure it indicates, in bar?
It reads 1 bar
